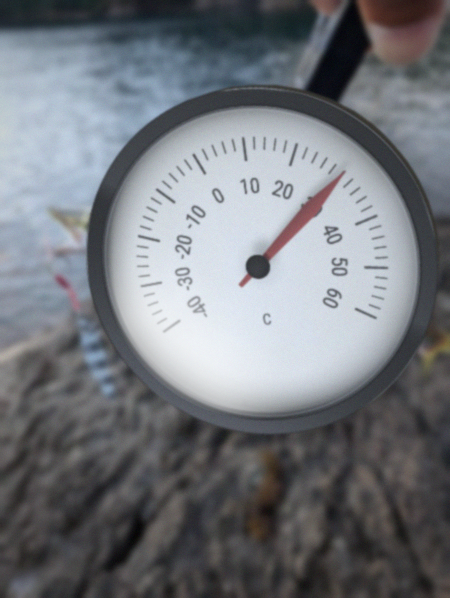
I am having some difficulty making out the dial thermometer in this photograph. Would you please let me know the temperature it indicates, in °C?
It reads 30 °C
